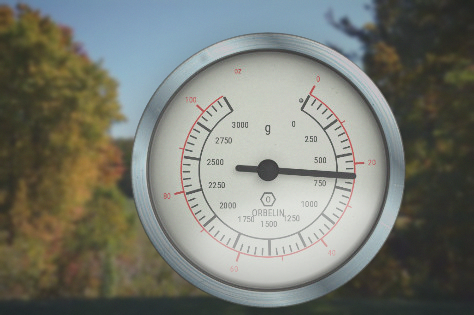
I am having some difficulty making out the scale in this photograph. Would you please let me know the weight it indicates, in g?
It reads 650 g
